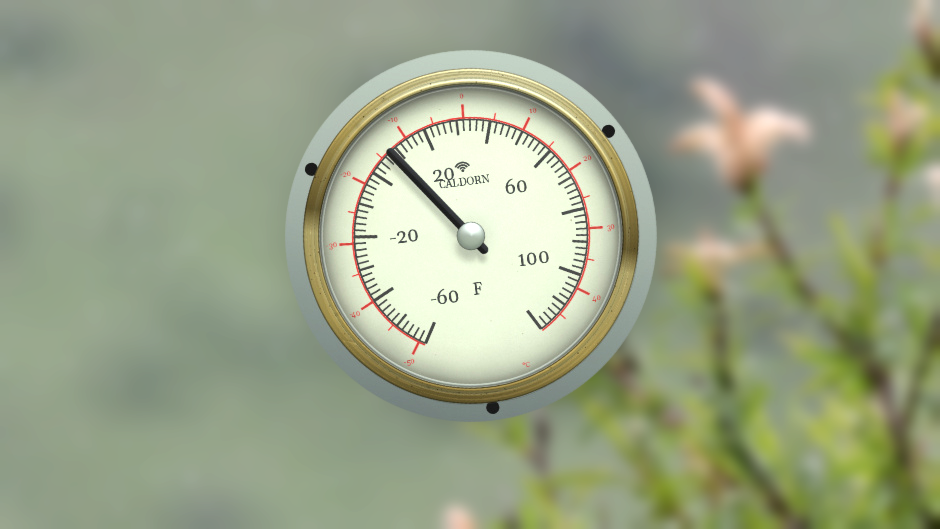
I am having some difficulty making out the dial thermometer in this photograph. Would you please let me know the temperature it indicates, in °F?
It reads 8 °F
